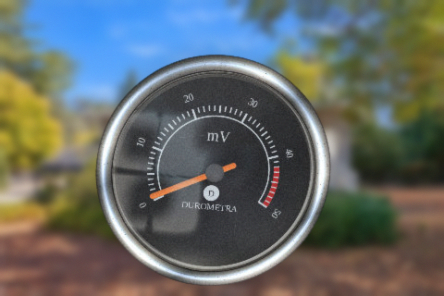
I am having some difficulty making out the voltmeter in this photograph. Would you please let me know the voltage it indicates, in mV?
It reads 1 mV
